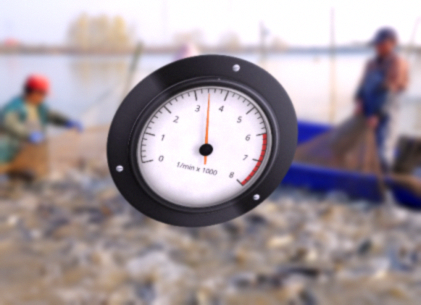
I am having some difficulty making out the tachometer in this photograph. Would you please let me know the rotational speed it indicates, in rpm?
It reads 3400 rpm
